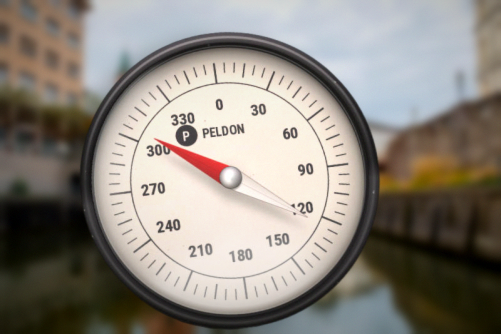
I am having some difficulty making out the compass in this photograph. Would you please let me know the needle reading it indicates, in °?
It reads 305 °
